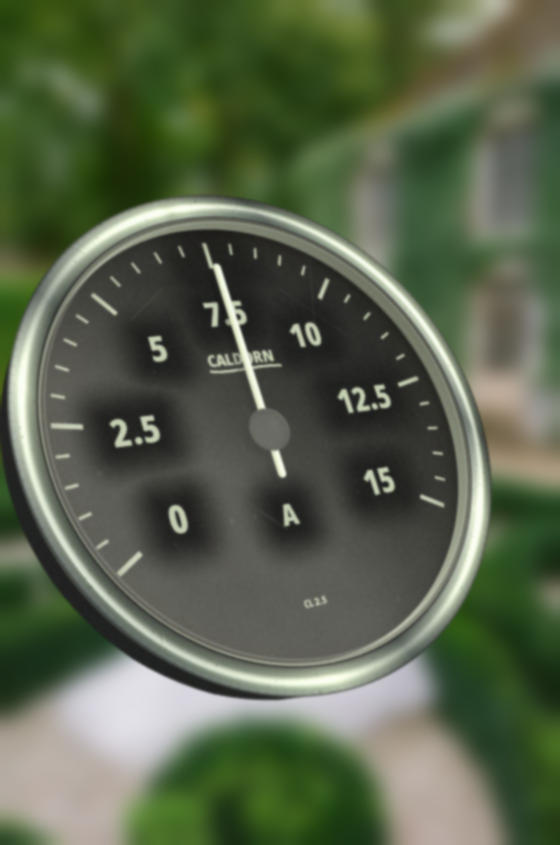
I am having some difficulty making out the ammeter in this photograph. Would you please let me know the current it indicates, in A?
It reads 7.5 A
